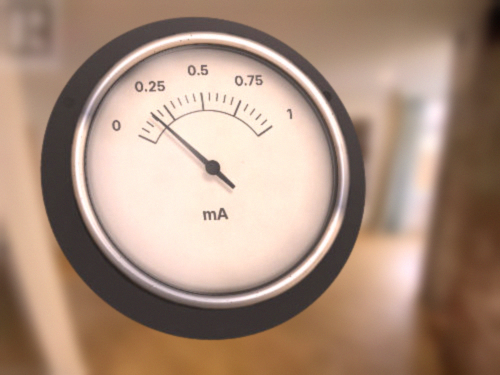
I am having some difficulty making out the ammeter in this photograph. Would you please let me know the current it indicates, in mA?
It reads 0.15 mA
